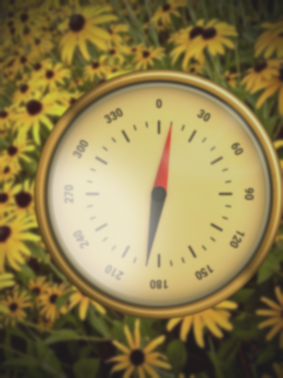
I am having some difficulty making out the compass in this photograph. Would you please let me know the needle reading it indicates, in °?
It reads 10 °
